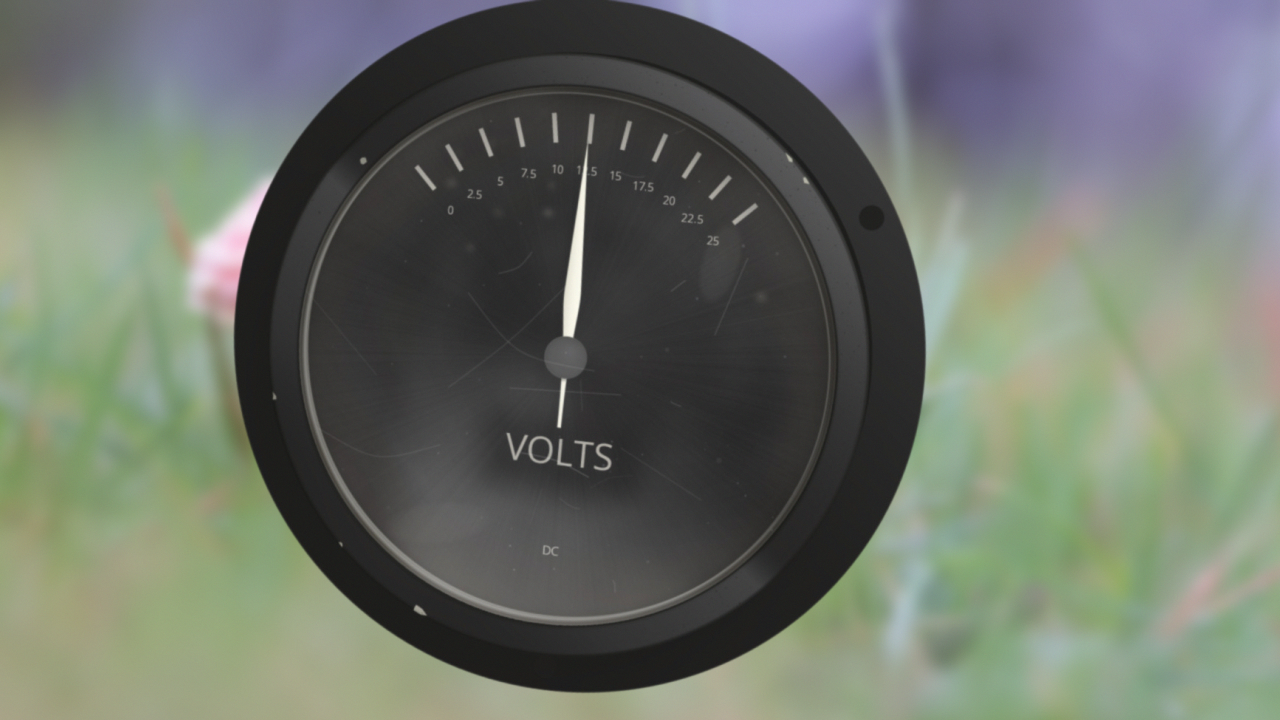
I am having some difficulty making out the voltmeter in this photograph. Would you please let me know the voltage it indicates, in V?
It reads 12.5 V
